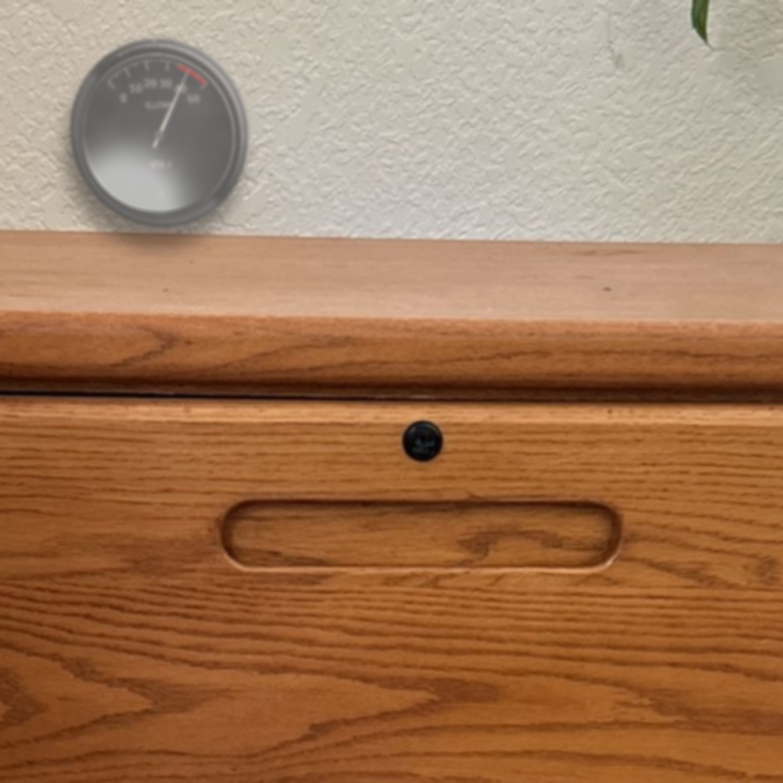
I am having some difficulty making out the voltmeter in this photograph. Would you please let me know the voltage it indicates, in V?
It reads 40 V
